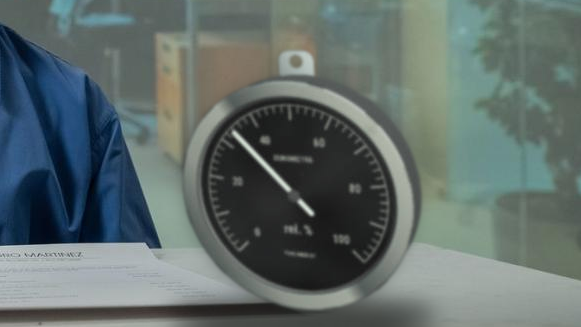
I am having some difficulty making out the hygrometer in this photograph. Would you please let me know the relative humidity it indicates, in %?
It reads 34 %
